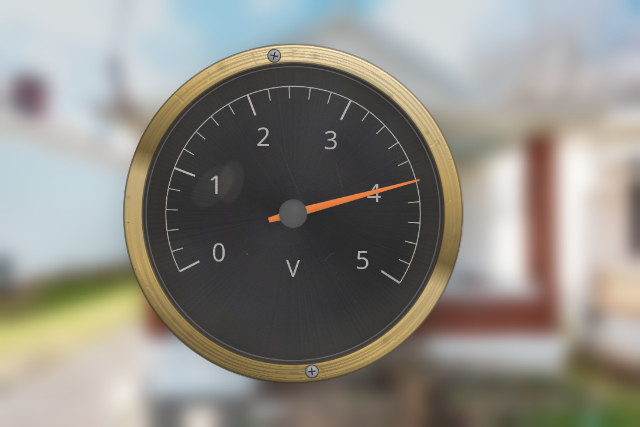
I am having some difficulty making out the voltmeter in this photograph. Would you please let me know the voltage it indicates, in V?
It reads 4 V
